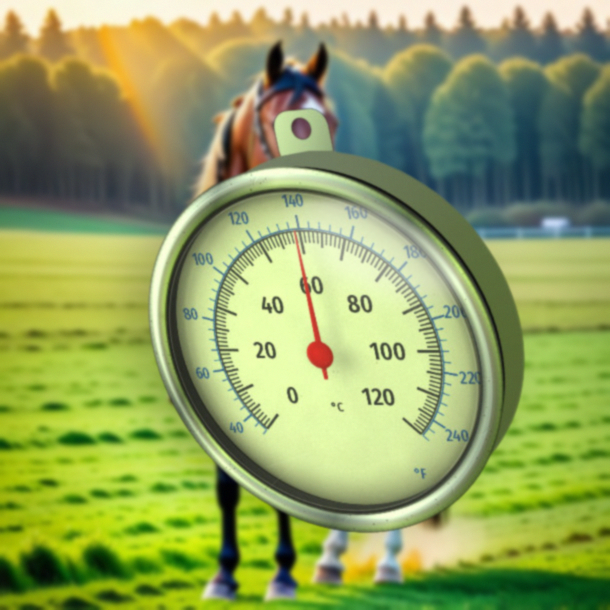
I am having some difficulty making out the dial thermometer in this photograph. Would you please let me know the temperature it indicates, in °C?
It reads 60 °C
